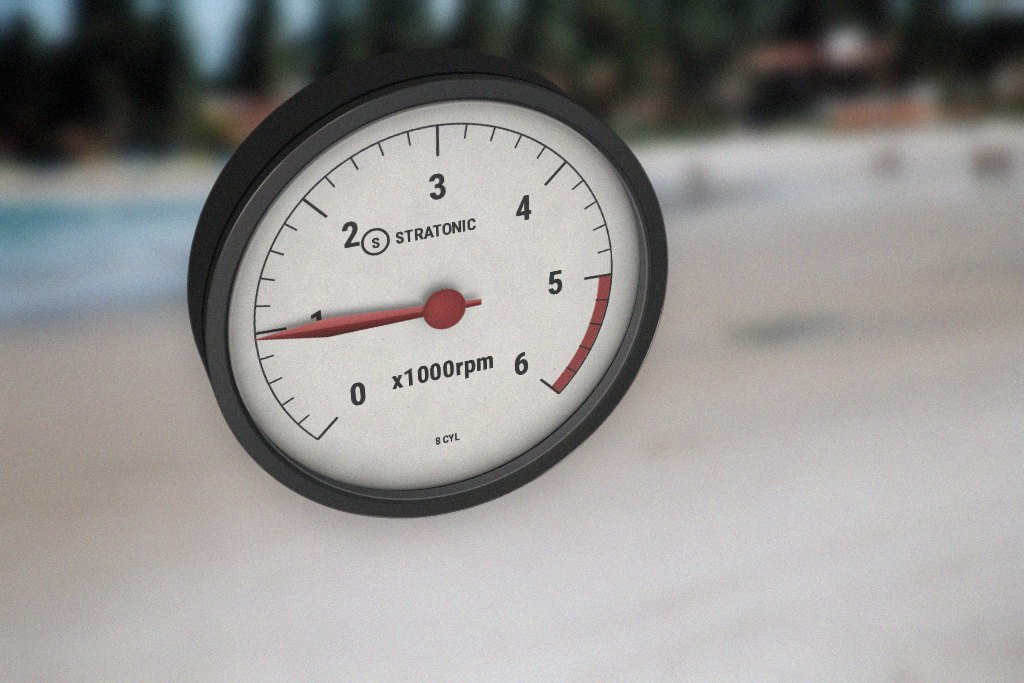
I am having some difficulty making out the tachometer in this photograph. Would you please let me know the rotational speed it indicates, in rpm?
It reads 1000 rpm
